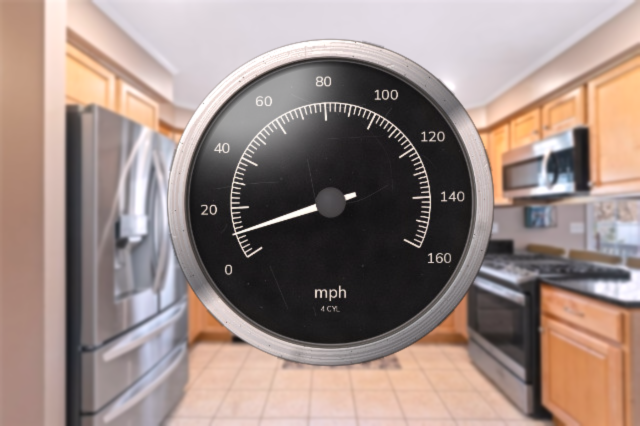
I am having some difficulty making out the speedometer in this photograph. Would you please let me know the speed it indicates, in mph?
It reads 10 mph
